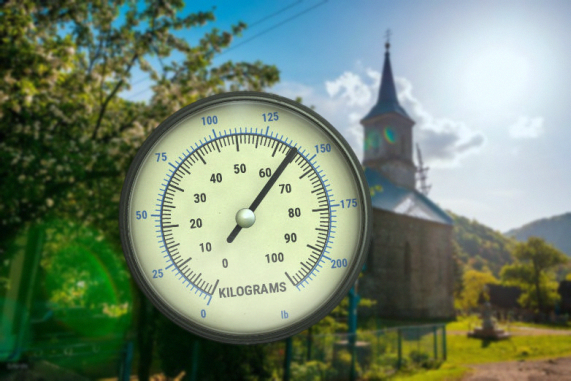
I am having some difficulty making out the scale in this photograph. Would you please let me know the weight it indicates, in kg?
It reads 64 kg
